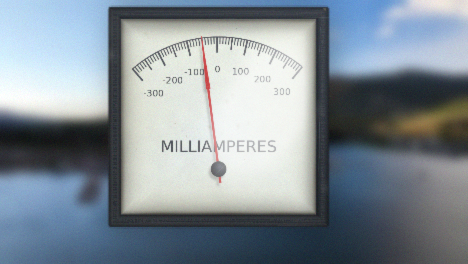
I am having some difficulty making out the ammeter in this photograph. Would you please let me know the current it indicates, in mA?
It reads -50 mA
